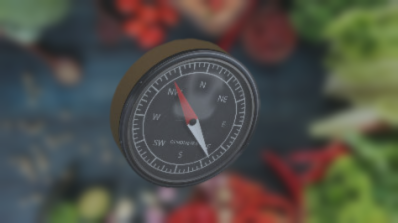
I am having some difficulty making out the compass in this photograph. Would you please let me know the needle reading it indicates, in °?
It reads 320 °
